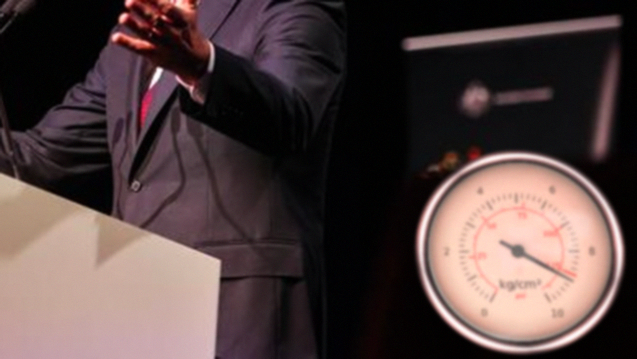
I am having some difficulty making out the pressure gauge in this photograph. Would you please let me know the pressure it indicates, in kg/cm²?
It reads 9 kg/cm²
